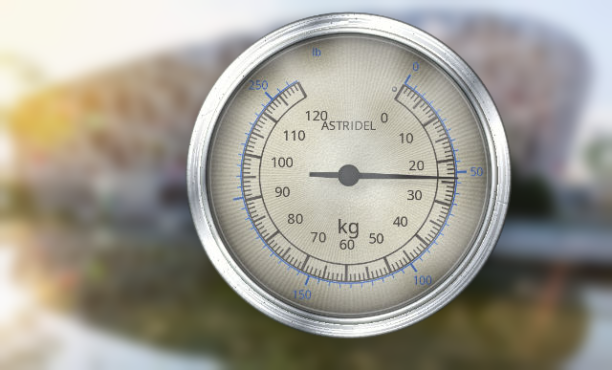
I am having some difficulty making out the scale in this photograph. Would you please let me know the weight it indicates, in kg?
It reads 24 kg
